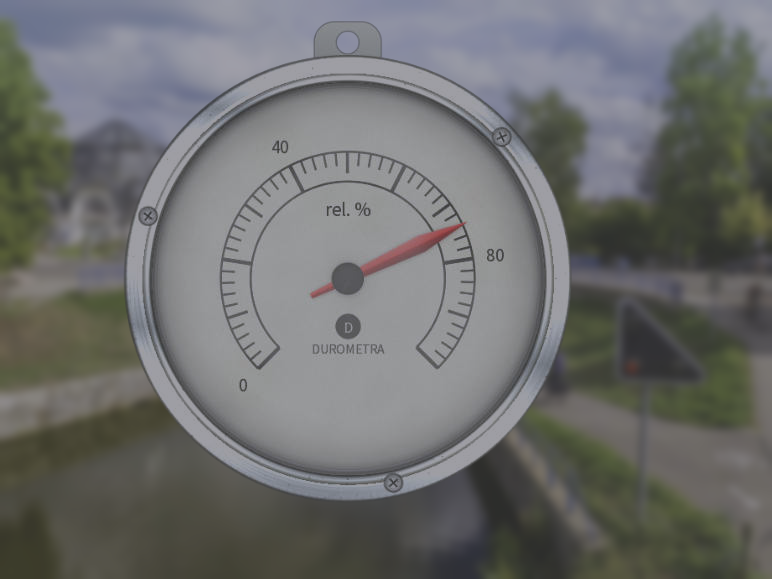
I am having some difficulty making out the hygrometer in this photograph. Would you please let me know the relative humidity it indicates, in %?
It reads 74 %
